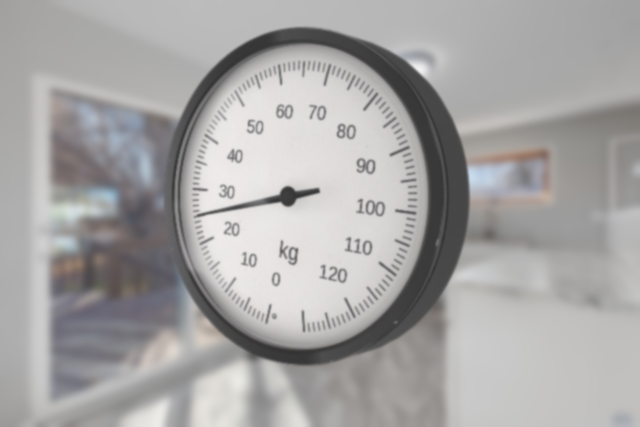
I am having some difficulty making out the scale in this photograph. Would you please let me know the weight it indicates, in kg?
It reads 25 kg
